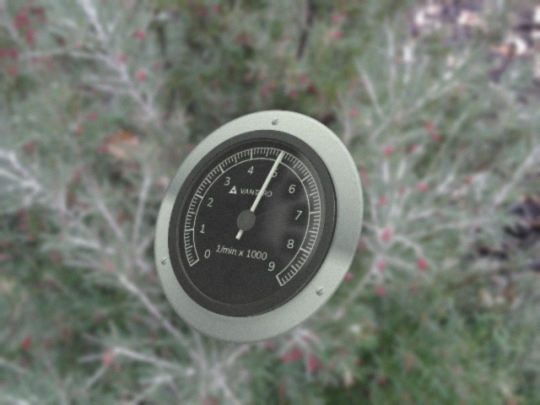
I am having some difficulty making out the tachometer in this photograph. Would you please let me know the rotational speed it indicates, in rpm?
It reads 5000 rpm
